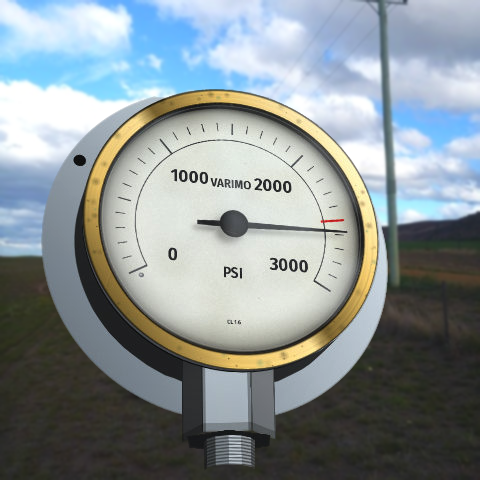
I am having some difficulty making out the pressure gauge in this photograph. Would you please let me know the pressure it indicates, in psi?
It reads 2600 psi
